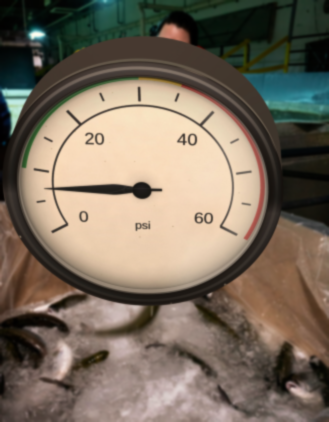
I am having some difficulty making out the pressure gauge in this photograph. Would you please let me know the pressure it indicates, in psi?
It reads 7.5 psi
